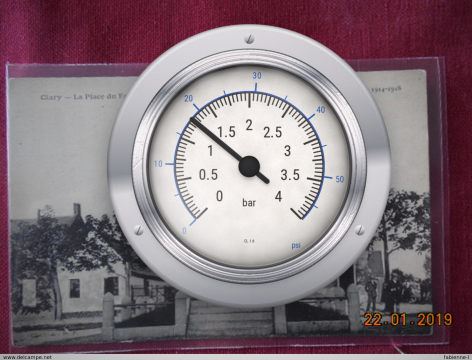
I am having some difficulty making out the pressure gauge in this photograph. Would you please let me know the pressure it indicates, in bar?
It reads 1.25 bar
